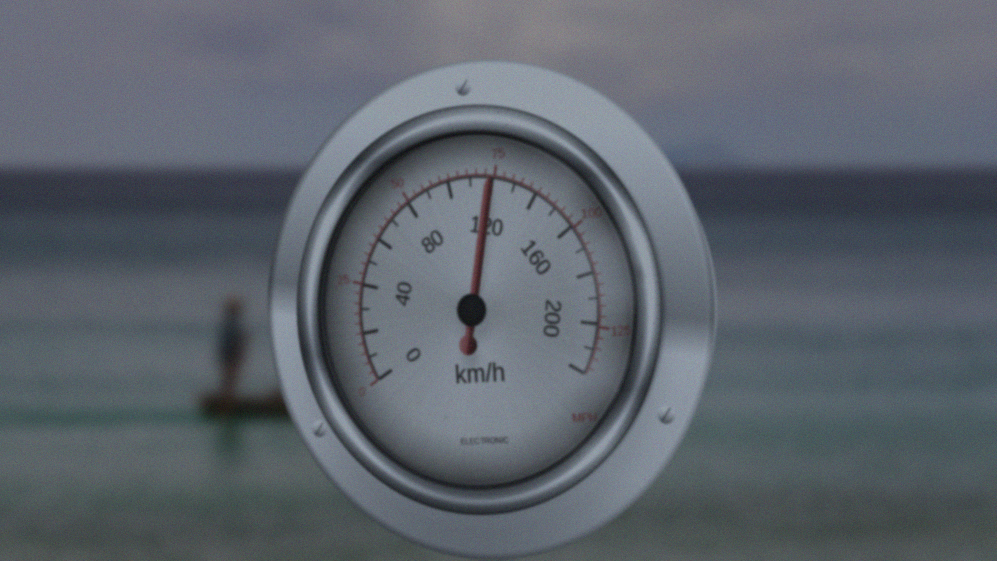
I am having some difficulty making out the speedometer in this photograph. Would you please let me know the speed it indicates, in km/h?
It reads 120 km/h
